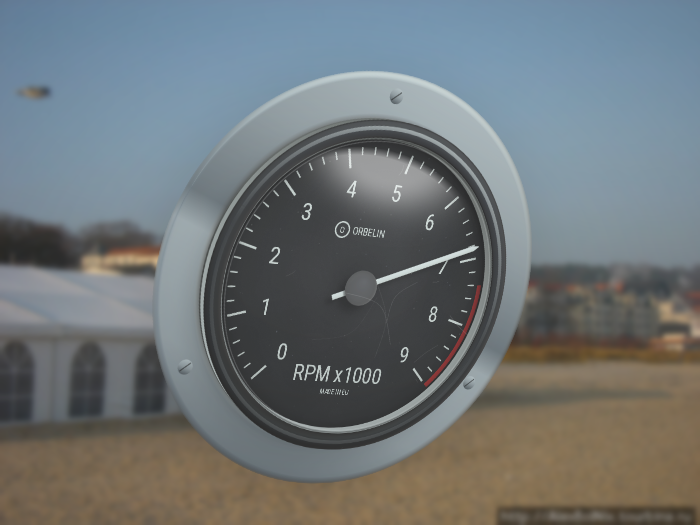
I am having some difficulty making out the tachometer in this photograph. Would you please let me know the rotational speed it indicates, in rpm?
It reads 6800 rpm
